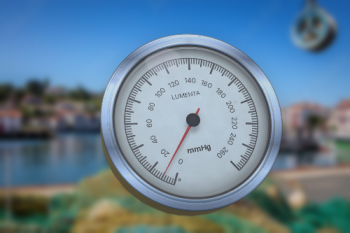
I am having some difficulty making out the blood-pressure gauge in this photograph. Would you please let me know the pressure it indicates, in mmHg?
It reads 10 mmHg
